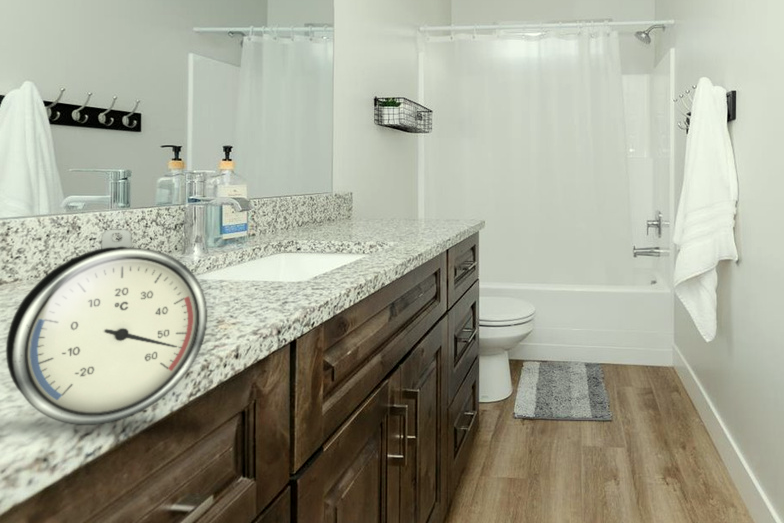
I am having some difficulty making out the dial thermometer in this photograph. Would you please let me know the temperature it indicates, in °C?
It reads 54 °C
